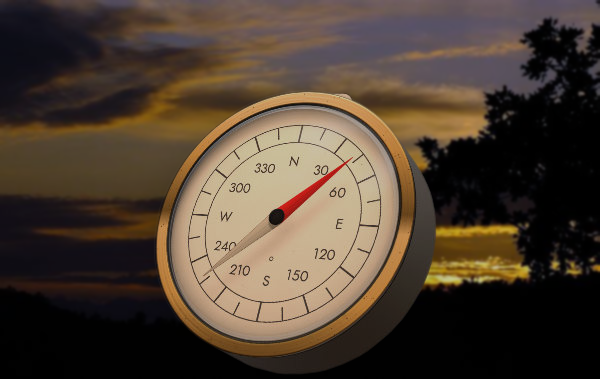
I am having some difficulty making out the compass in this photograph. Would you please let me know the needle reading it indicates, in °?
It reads 45 °
